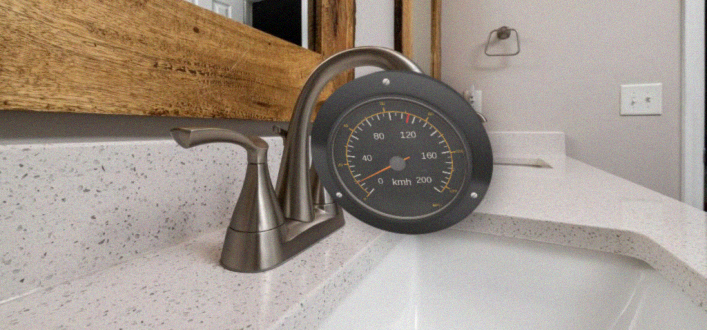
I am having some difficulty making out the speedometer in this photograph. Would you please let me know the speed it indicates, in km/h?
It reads 15 km/h
